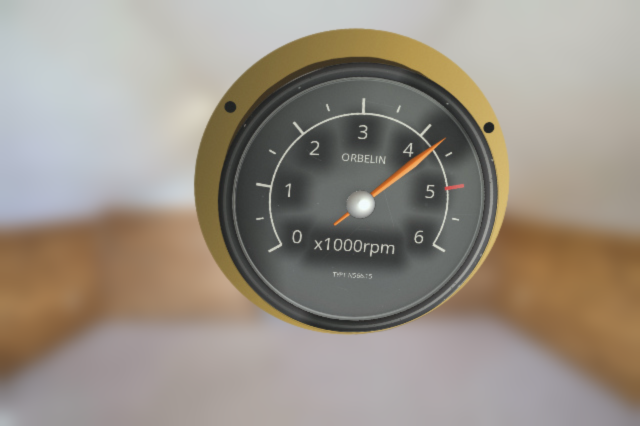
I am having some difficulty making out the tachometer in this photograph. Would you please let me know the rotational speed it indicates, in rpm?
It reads 4250 rpm
